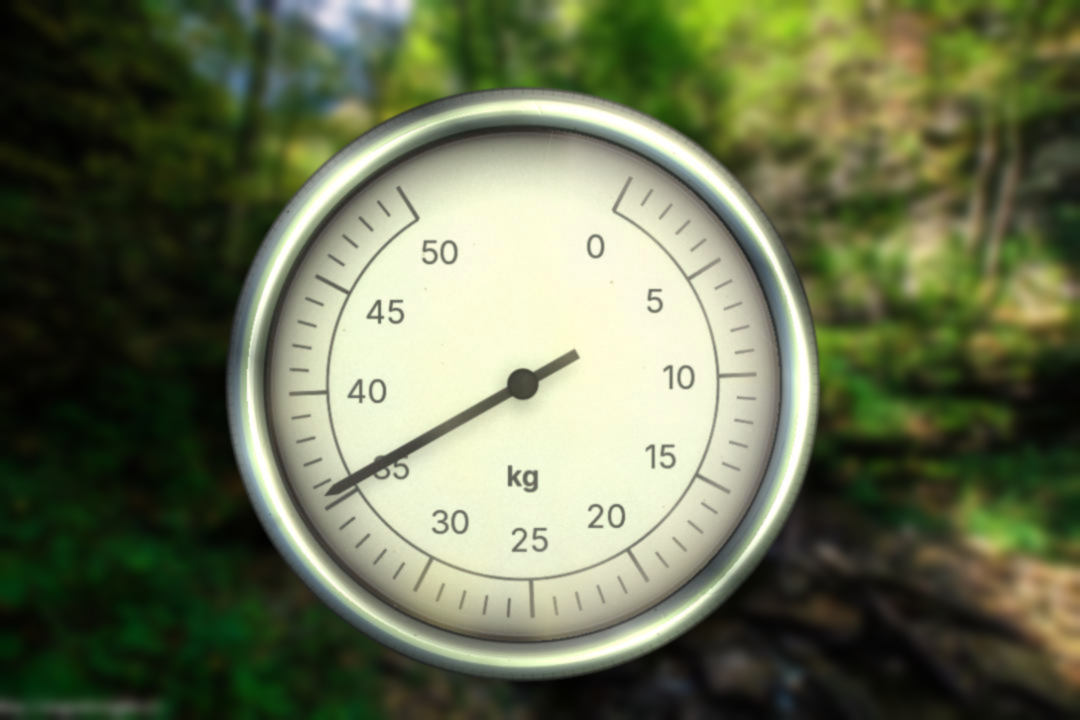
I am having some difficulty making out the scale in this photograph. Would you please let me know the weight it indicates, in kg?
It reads 35.5 kg
